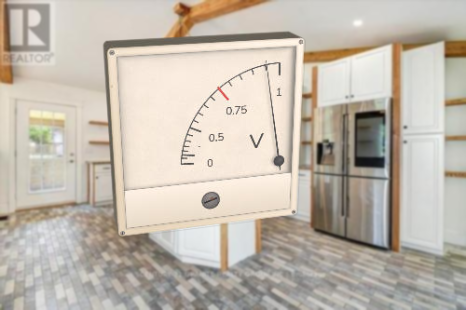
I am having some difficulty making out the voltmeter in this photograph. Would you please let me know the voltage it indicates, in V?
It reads 0.95 V
